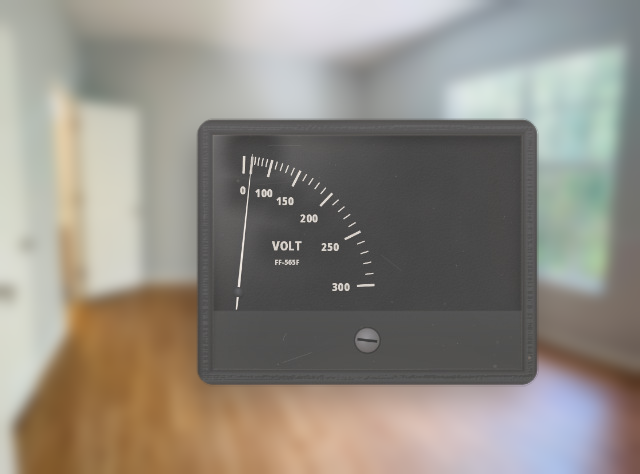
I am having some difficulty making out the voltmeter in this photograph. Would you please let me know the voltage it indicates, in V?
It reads 50 V
